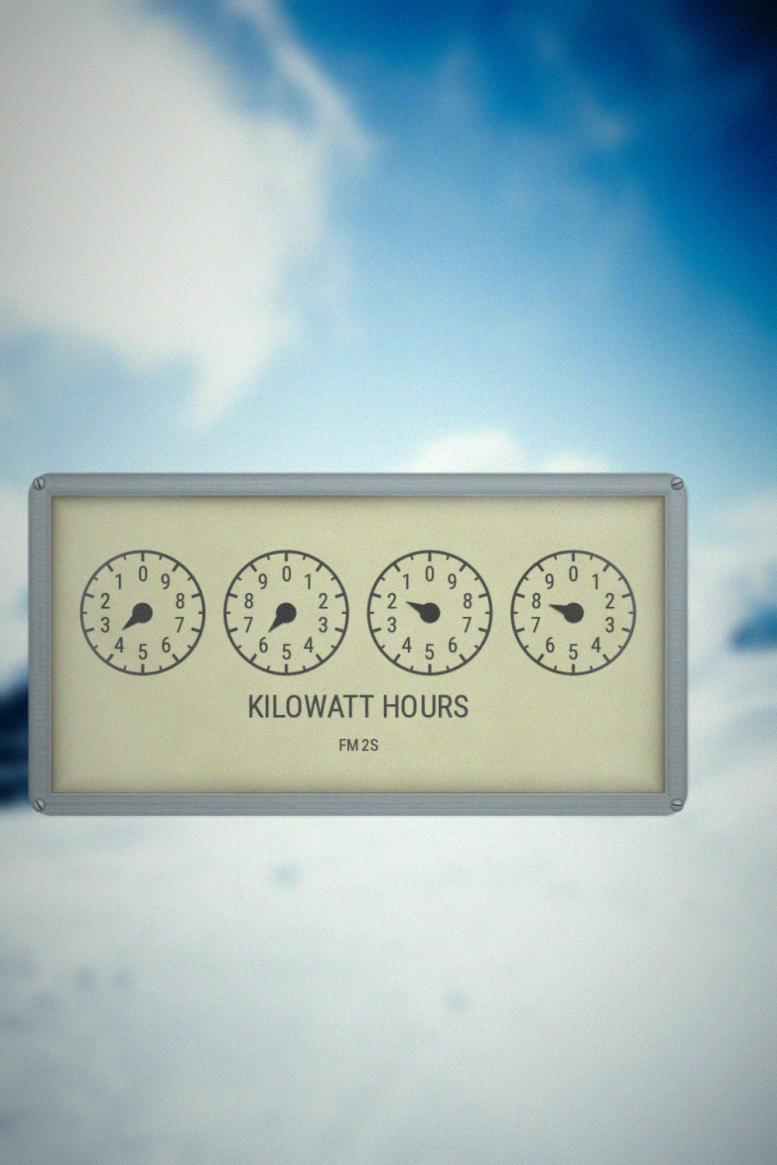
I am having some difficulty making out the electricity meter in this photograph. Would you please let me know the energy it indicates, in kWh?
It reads 3618 kWh
